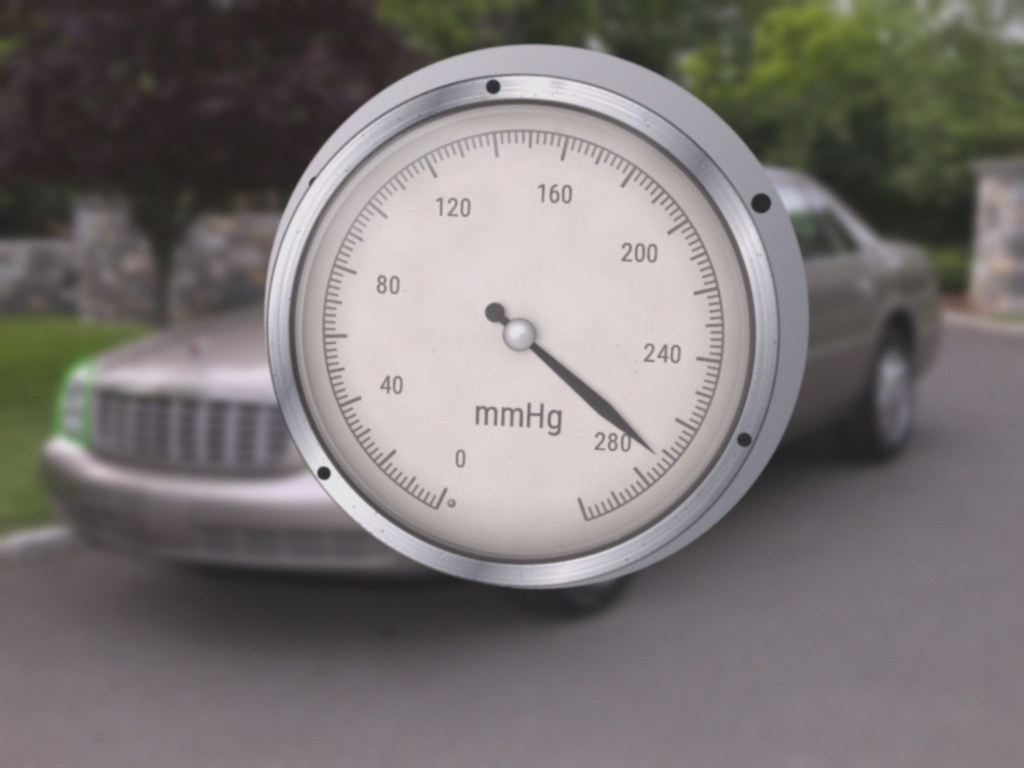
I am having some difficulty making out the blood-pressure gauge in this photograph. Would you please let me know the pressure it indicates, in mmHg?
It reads 272 mmHg
